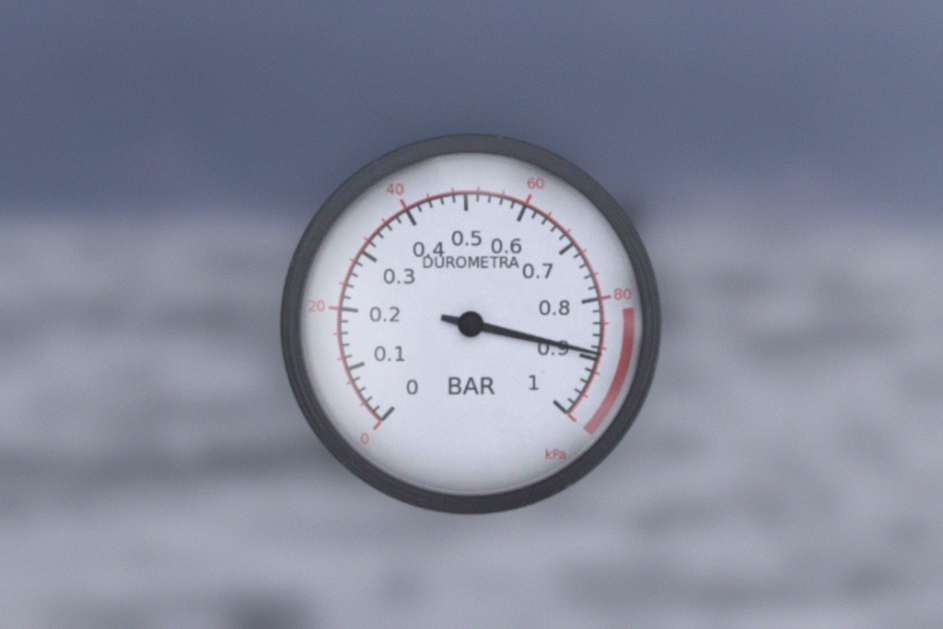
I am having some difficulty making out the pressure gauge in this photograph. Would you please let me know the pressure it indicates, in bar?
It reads 0.89 bar
